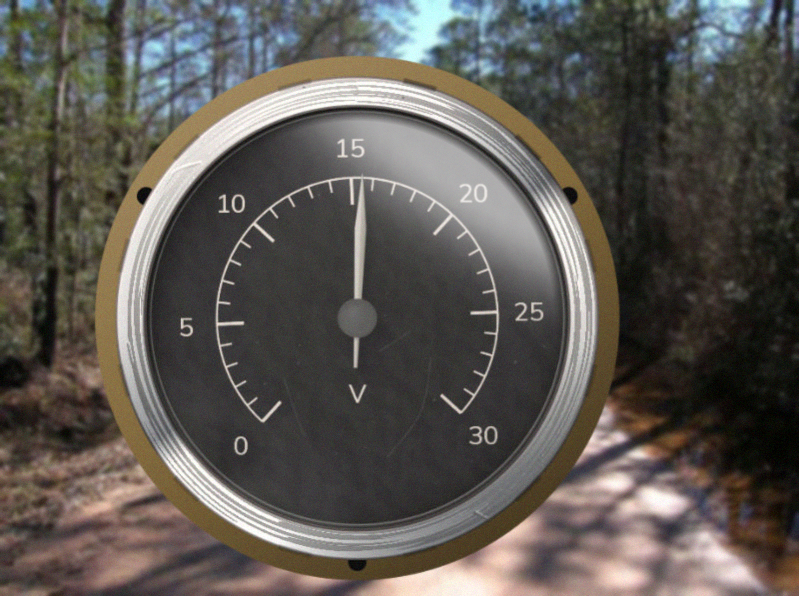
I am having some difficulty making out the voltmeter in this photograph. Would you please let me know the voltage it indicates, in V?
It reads 15.5 V
